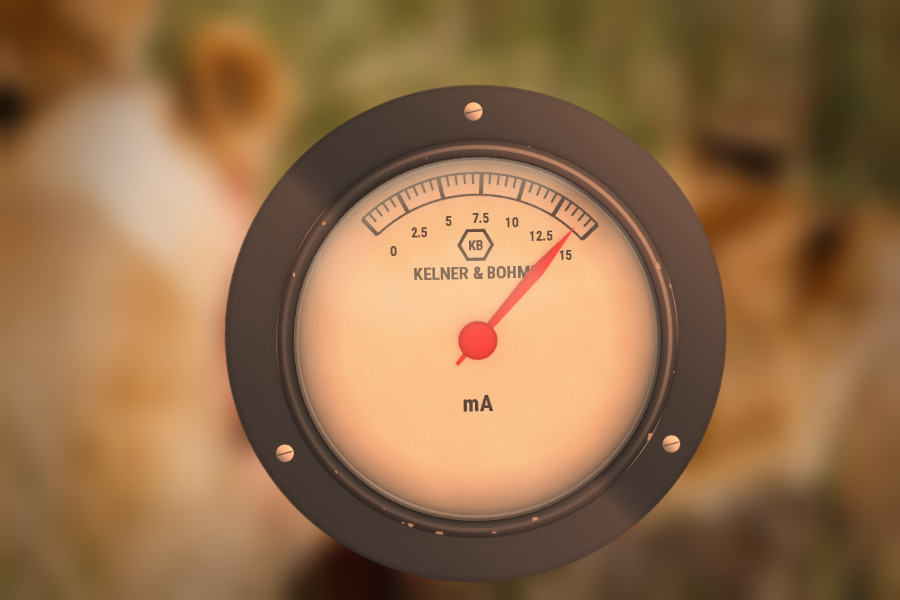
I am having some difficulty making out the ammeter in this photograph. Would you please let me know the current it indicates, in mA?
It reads 14 mA
